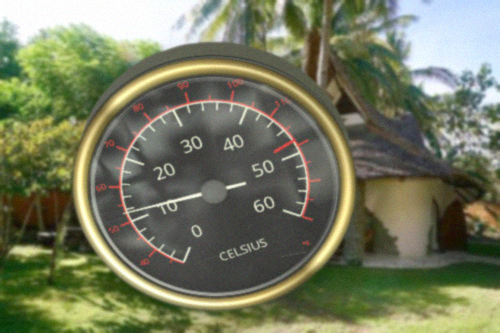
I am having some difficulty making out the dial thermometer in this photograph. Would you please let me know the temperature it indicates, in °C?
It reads 12 °C
